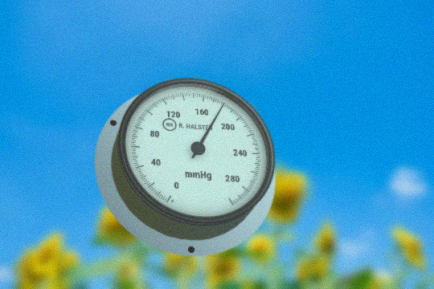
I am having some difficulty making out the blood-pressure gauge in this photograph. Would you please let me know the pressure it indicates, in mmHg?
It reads 180 mmHg
